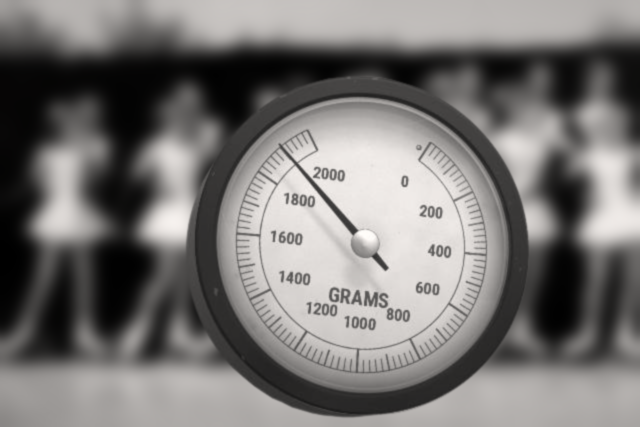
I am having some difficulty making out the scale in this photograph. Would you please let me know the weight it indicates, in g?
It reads 1900 g
